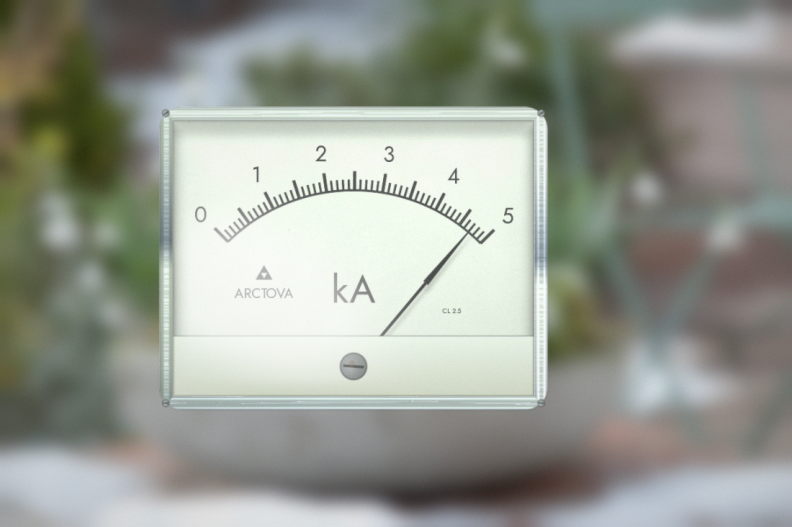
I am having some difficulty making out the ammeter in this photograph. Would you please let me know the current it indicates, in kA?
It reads 4.7 kA
